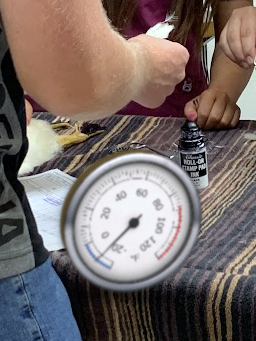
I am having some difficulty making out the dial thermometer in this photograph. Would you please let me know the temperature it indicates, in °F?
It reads -10 °F
